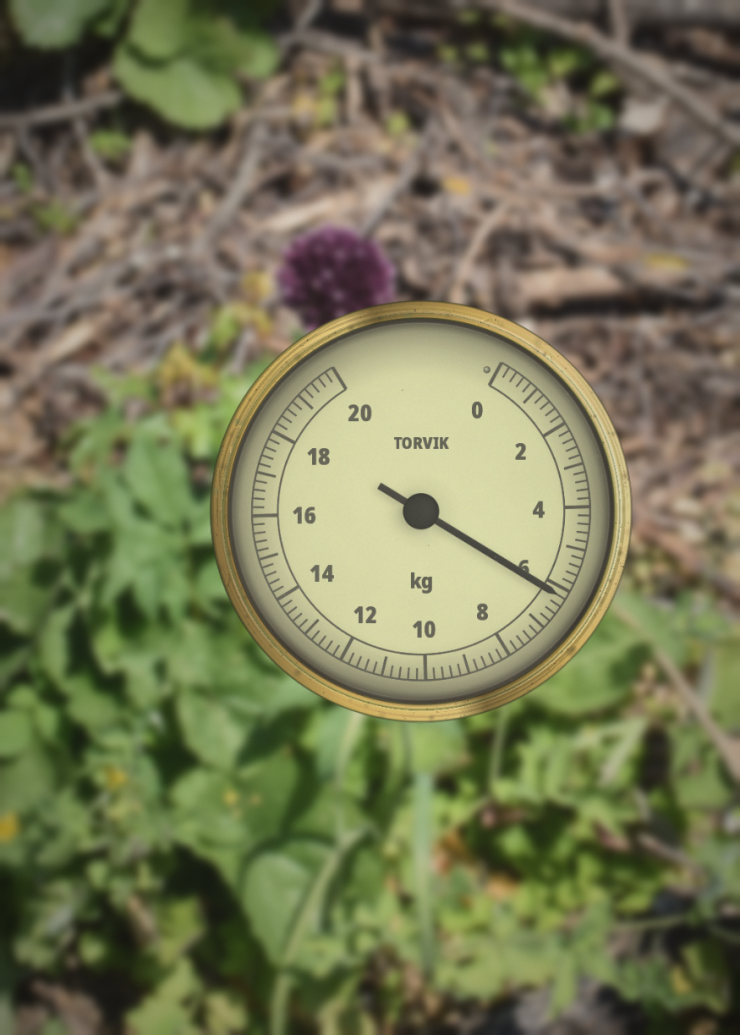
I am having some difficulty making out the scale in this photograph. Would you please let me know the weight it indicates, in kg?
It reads 6.2 kg
